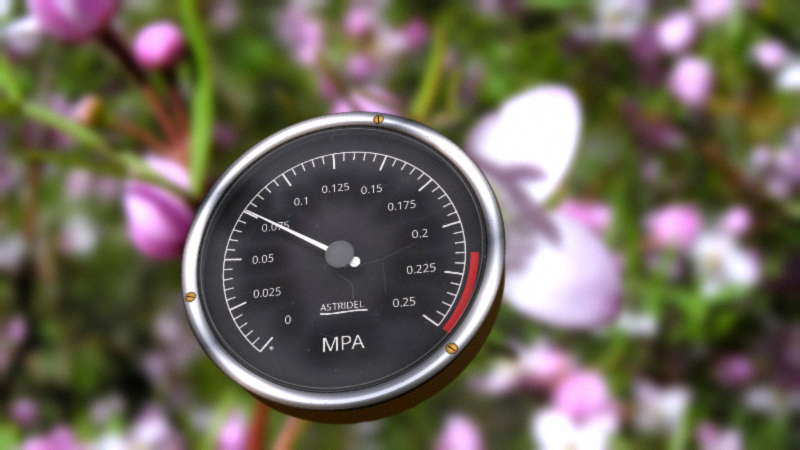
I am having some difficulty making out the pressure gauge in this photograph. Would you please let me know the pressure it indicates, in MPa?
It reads 0.075 MPa
